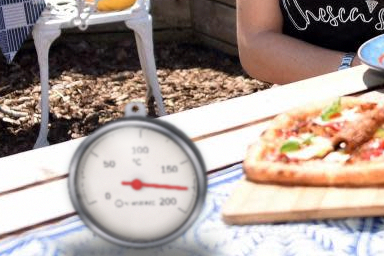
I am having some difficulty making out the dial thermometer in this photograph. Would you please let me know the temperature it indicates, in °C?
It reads 175 °C
